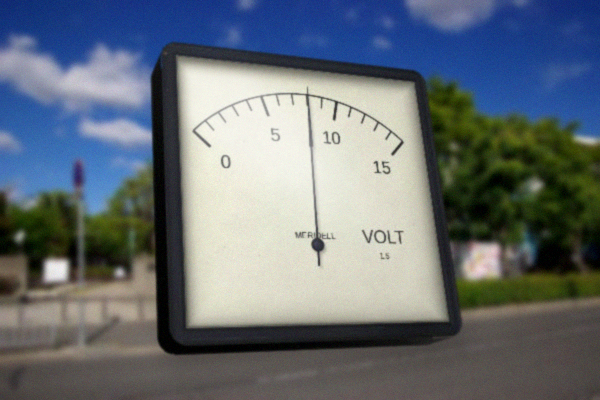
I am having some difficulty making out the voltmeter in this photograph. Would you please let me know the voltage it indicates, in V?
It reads 8 V
